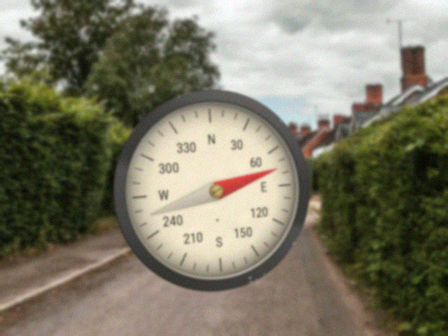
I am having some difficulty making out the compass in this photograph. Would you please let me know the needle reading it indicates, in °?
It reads 75 °
